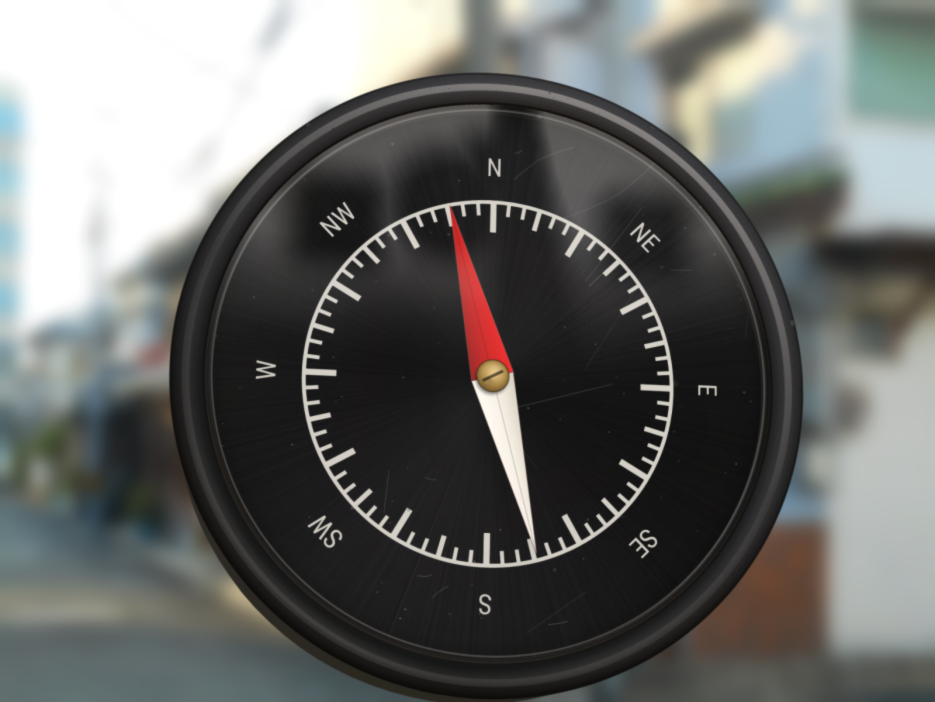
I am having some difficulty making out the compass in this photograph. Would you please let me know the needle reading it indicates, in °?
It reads 345 °
